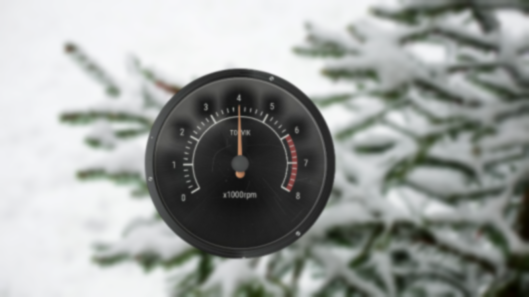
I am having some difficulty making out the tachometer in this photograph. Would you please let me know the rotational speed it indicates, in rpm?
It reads 4000 rpm
